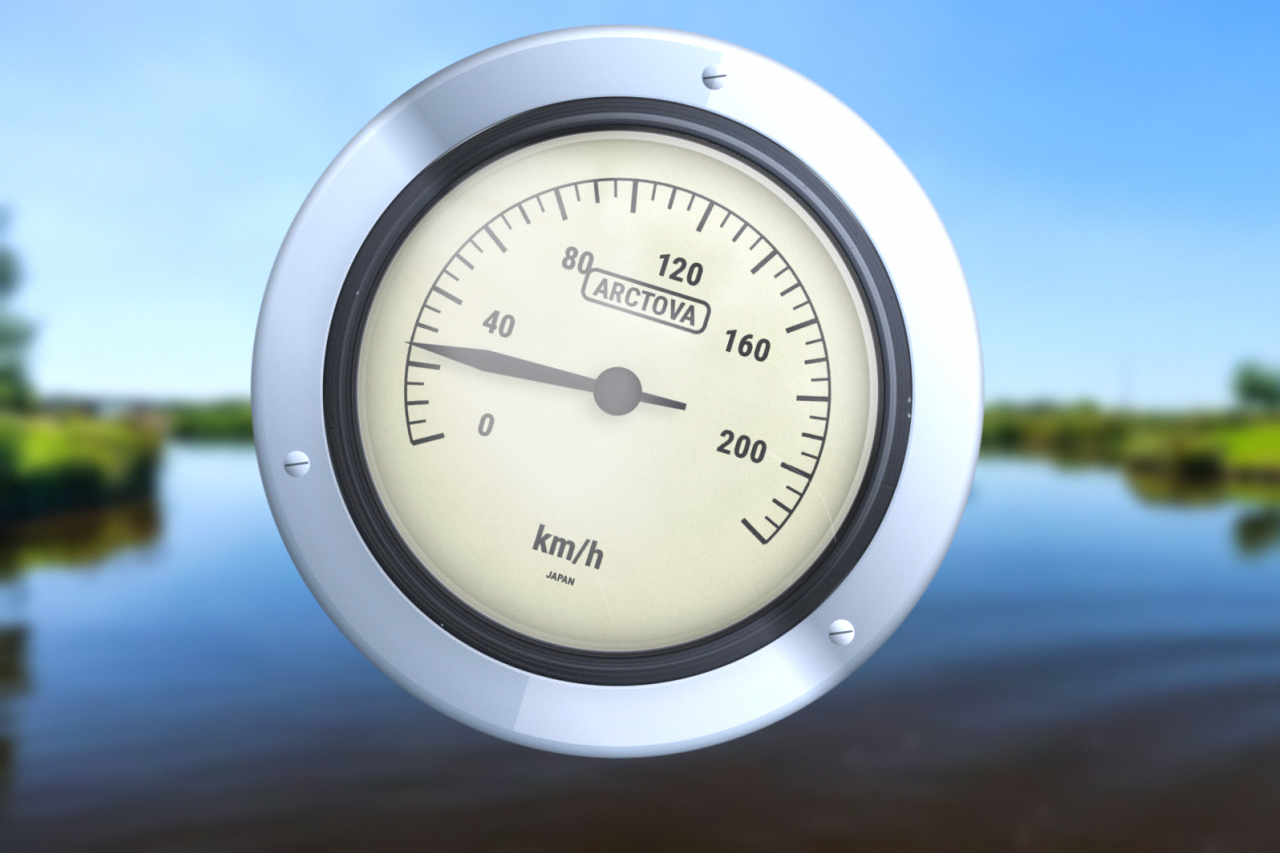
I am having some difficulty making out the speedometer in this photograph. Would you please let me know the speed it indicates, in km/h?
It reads 25 km/h
